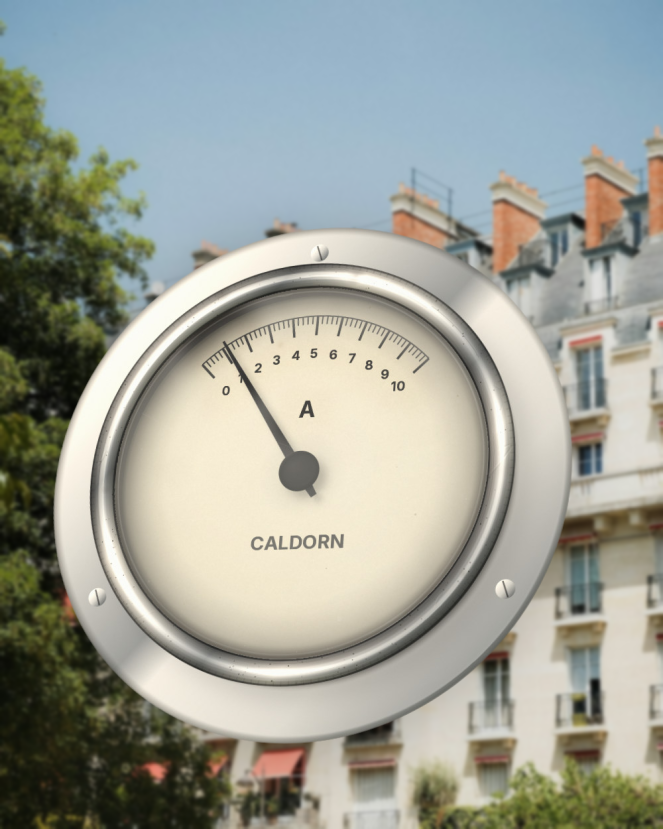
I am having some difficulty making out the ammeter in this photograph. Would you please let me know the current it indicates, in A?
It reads 1.2 A
